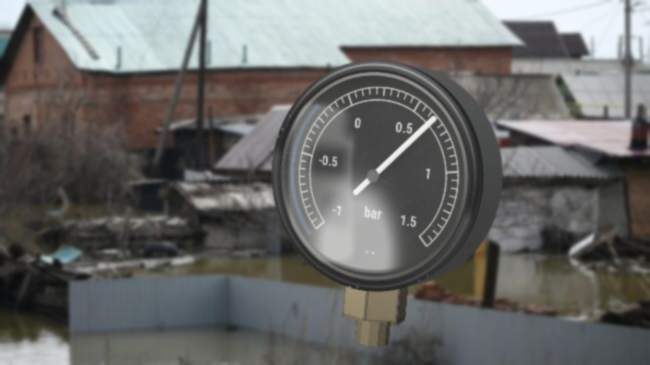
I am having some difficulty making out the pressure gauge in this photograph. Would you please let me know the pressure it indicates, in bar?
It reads 0.65 bar
